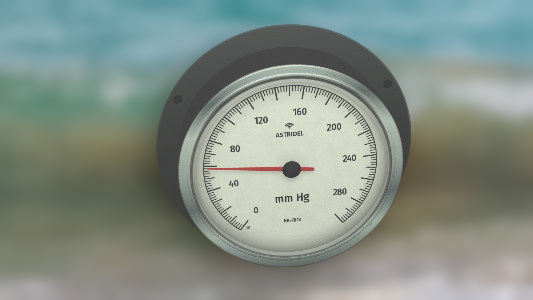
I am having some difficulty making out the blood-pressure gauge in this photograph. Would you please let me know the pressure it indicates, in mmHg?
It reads 60 mmHg
